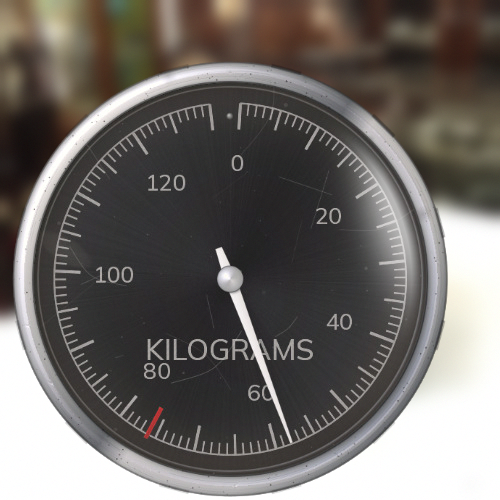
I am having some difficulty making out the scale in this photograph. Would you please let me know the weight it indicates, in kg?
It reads 58 kg
